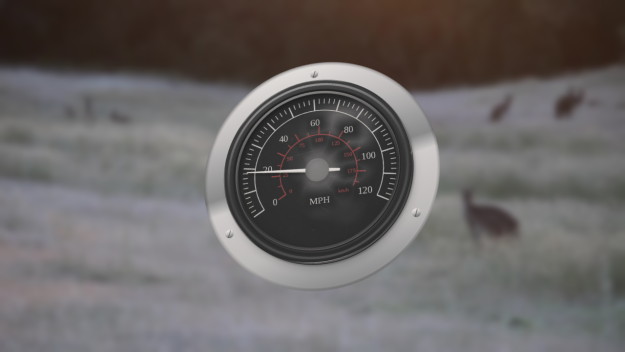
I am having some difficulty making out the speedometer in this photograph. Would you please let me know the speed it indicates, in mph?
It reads 18 mph
